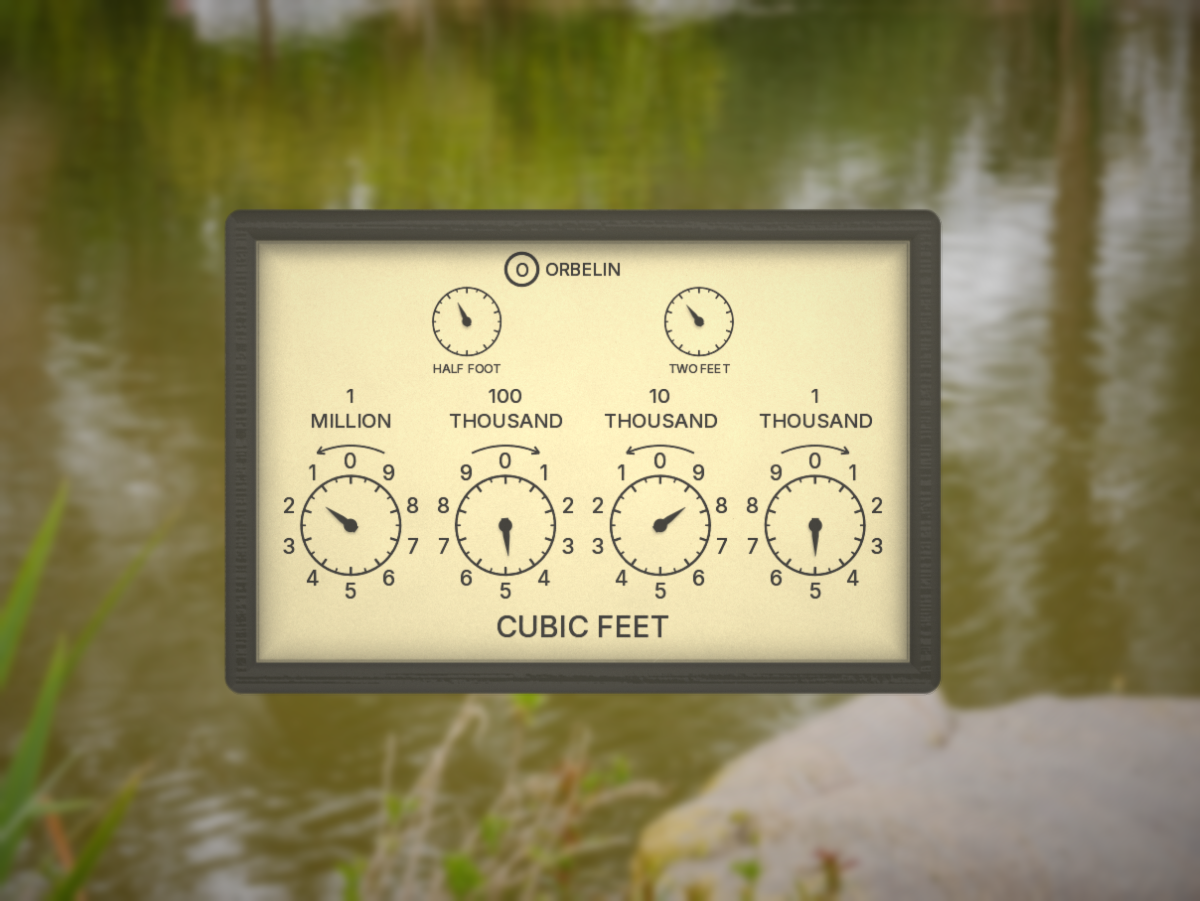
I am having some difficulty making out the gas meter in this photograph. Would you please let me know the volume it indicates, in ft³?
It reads 148500 ft³
